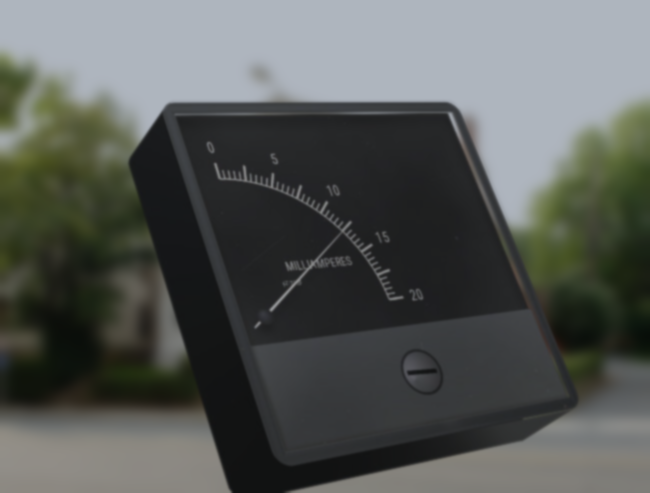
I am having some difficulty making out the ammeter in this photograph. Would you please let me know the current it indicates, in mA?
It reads 12.5 mA
